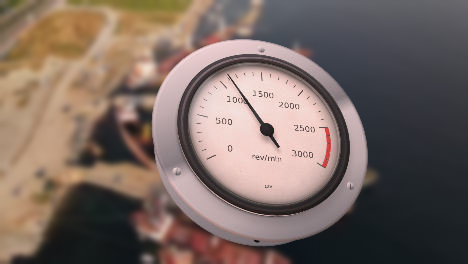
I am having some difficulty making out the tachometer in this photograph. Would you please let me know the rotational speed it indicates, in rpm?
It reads 1100 rpm
